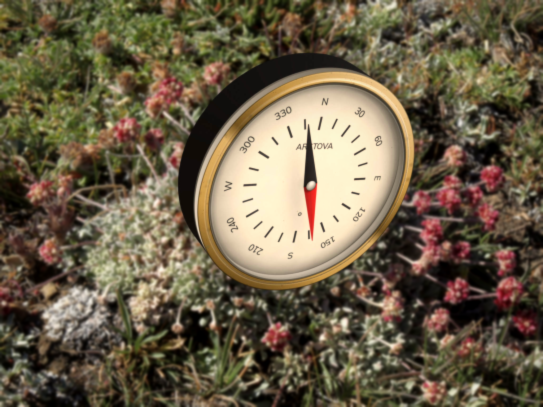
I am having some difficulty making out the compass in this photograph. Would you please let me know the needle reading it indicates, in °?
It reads 165 °
